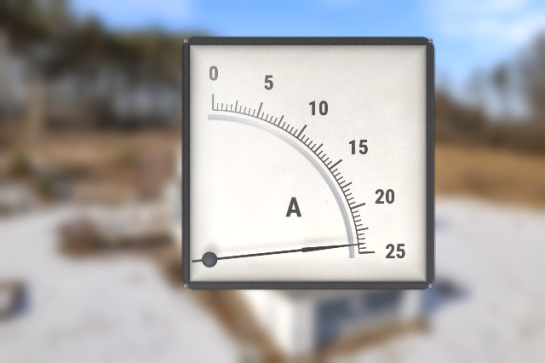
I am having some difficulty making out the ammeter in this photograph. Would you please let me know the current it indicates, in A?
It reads 24 A
